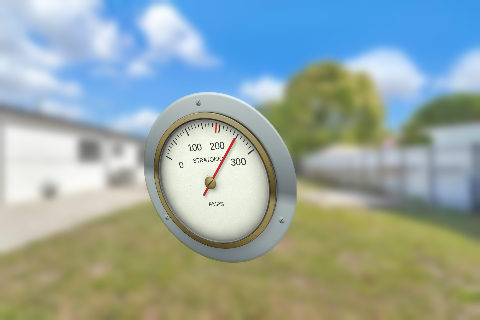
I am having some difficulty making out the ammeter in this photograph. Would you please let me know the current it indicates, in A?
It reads 250 A
